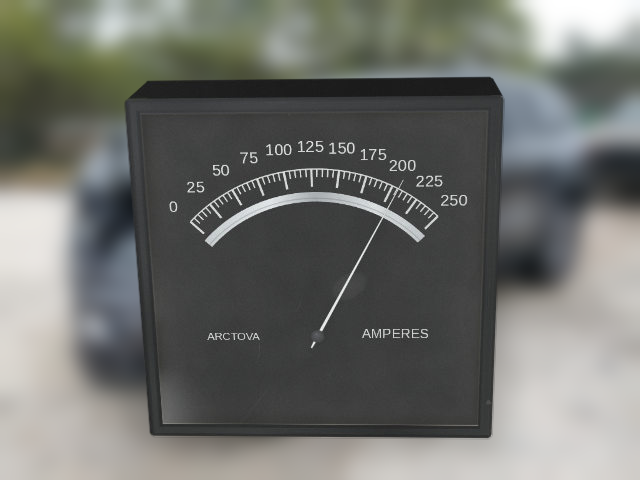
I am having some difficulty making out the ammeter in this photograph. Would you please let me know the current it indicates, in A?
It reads 205 A
